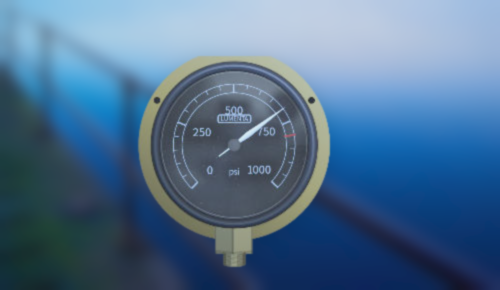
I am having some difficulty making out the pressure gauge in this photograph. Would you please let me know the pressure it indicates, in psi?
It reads 700 psi
